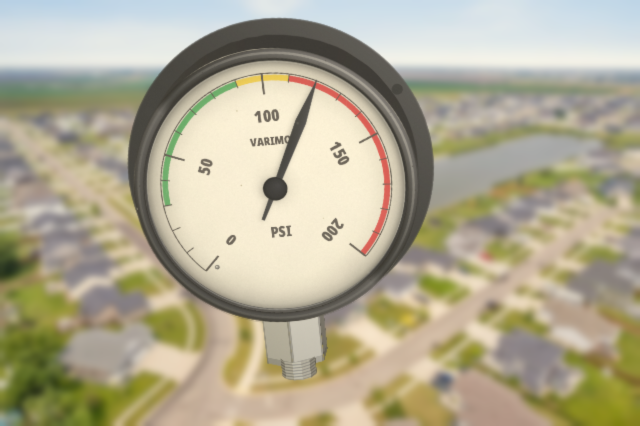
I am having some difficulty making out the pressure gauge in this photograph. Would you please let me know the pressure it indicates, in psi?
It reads 120 psi
